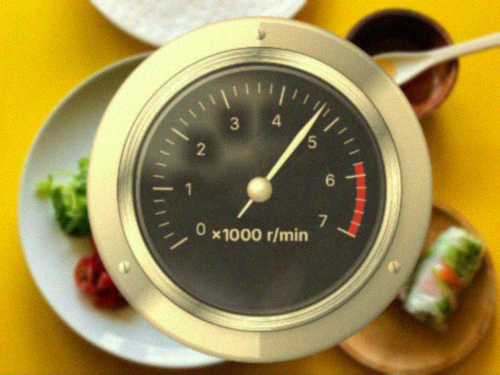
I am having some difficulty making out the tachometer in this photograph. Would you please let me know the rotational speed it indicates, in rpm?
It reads 4700 rpm
